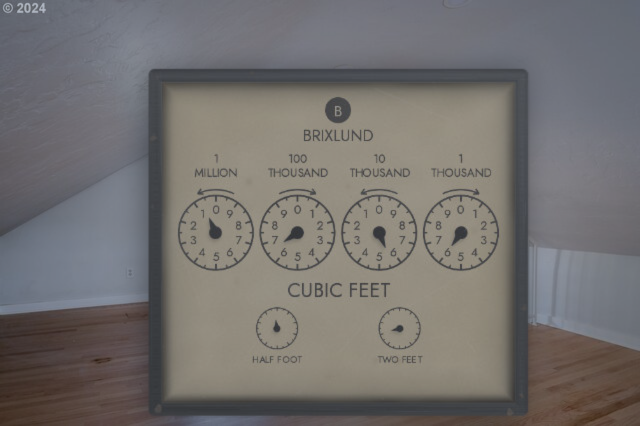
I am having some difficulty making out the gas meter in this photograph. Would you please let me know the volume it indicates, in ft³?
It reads 65600 ft³
